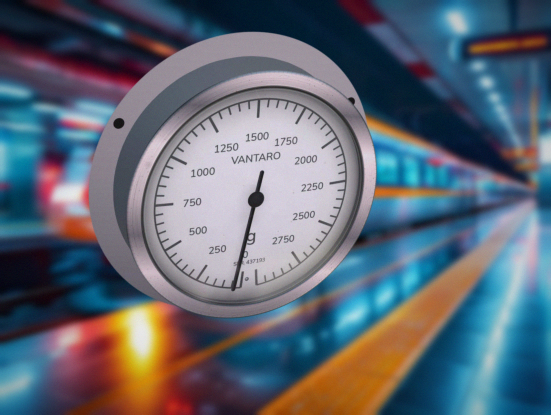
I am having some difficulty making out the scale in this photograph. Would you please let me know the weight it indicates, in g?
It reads 50 g
